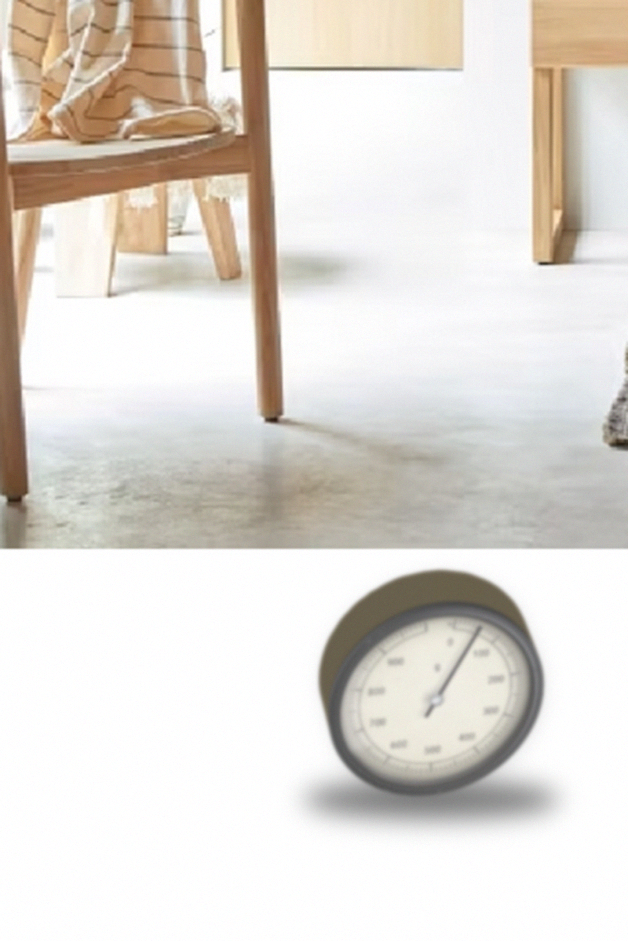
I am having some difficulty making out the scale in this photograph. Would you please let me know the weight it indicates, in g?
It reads 50 g
